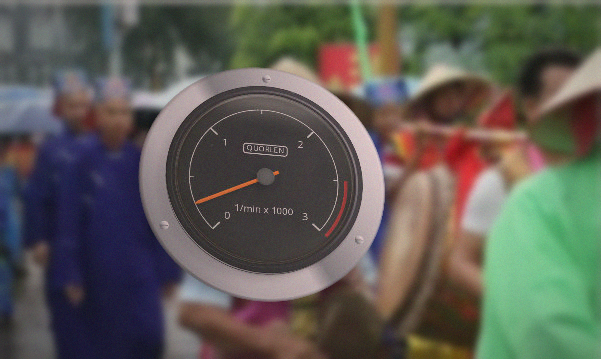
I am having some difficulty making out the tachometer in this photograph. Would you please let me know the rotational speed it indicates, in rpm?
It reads 250 rpm
